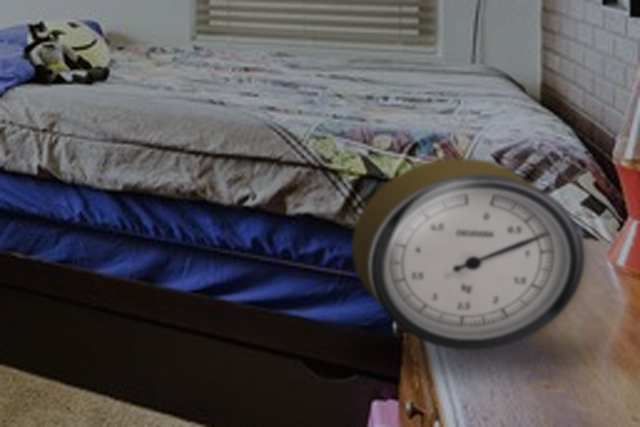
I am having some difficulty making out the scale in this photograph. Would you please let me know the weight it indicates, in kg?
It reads 0.75 kg
